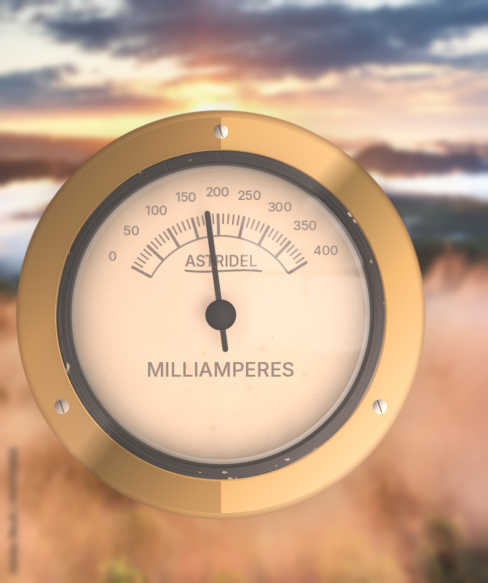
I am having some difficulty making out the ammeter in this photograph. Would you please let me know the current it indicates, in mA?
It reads 180 mA
